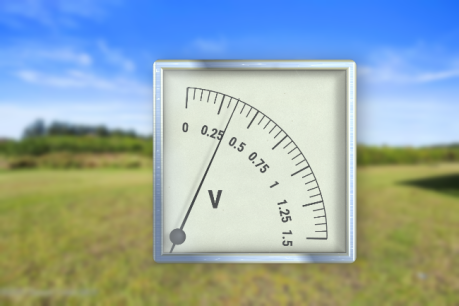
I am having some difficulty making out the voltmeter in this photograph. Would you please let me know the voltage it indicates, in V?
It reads 0.35 V
